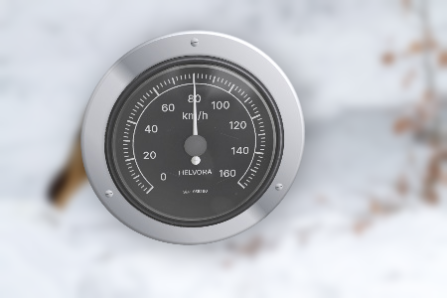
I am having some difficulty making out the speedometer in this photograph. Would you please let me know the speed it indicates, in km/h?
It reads 80 km/h
